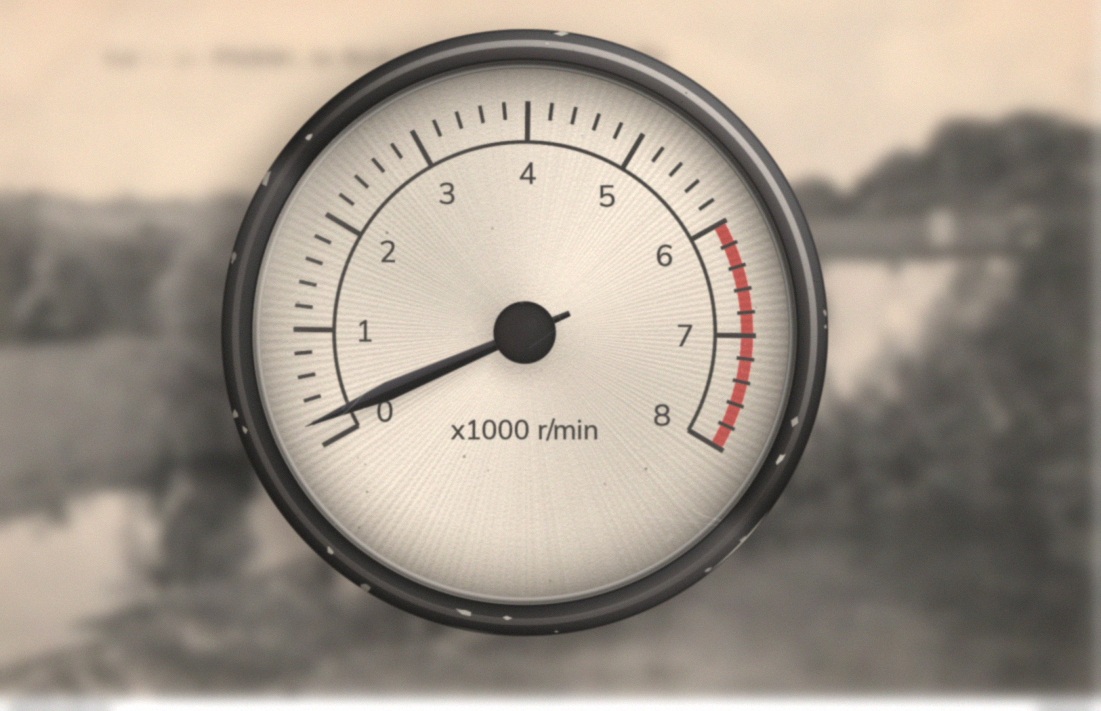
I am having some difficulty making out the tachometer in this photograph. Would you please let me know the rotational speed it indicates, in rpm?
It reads 200 rpm
